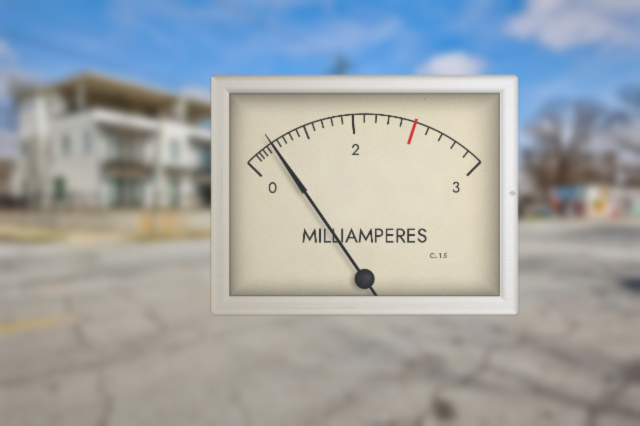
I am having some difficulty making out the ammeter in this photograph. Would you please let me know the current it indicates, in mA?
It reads 1 mA
